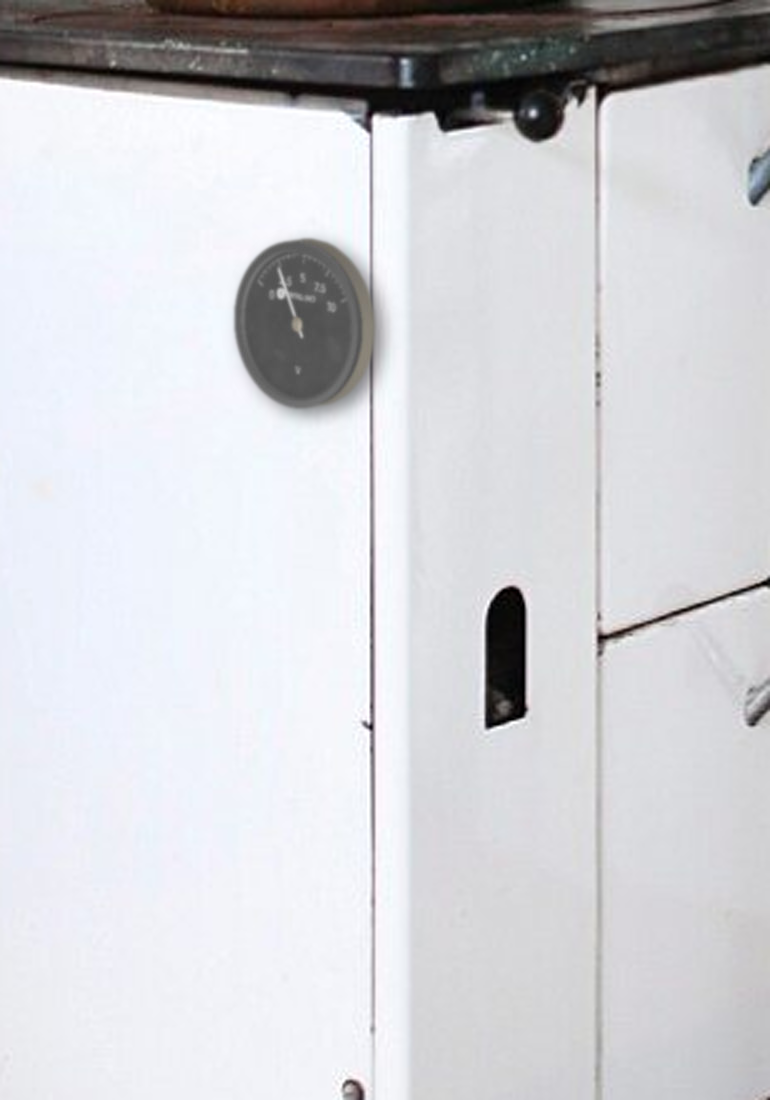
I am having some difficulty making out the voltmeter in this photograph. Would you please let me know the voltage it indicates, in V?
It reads 2.5 V
